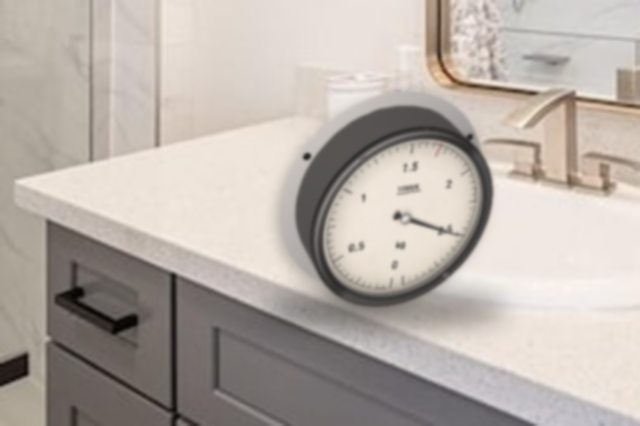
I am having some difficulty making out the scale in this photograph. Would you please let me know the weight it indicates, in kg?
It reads 2.5 kg
